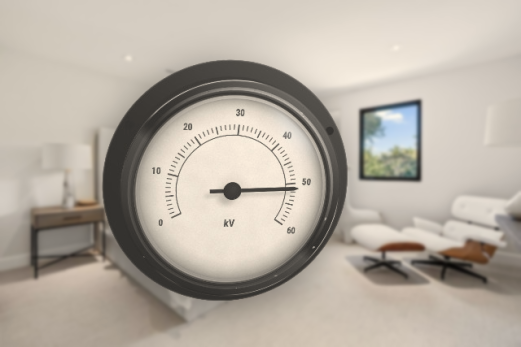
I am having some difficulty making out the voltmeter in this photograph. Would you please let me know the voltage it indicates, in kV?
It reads 51 kV
